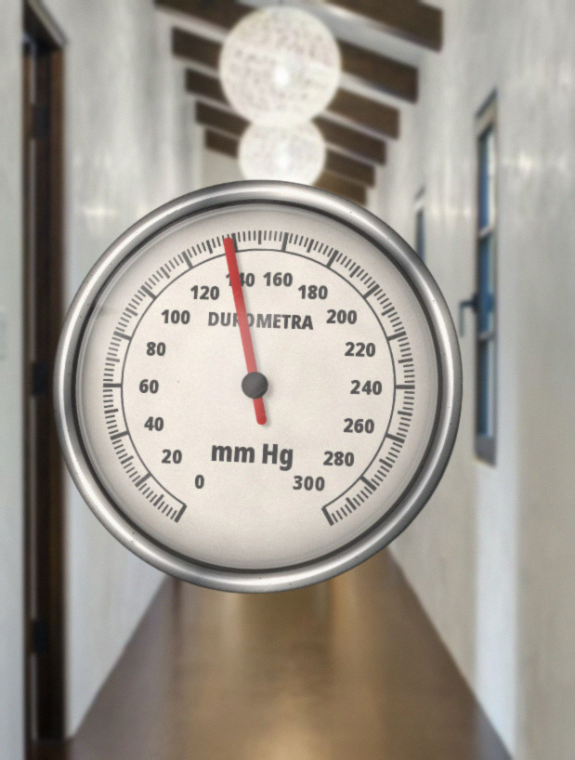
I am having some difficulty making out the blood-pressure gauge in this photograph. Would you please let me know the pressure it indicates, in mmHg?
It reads 138 mmHg
